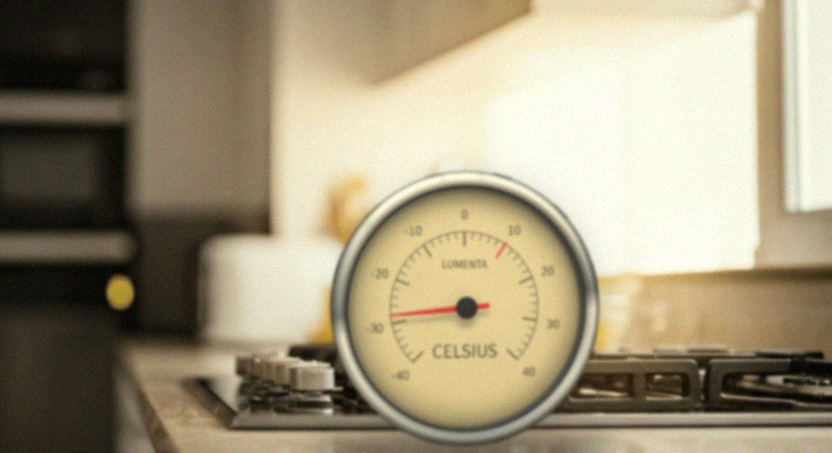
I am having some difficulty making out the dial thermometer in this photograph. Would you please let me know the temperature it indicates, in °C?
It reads -28 °C
